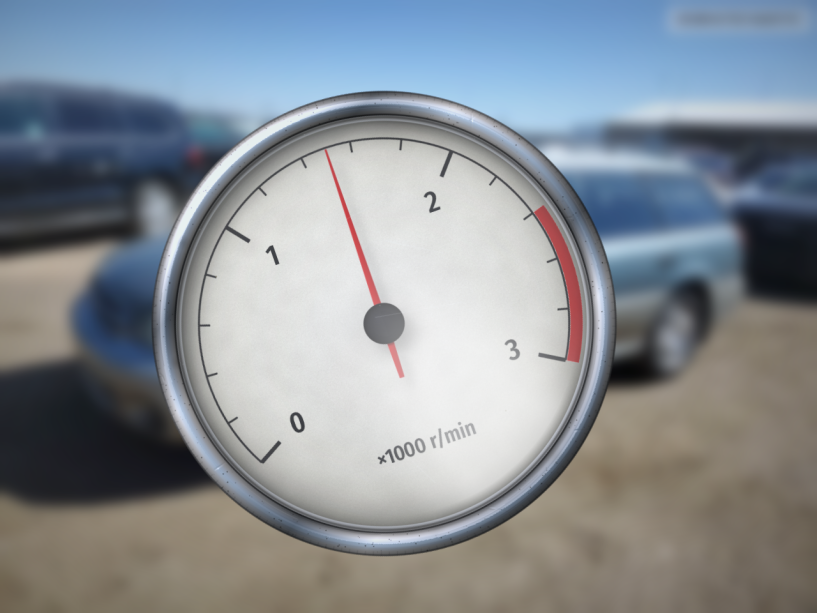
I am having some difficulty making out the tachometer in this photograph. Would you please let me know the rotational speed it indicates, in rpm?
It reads 1500 rpm
